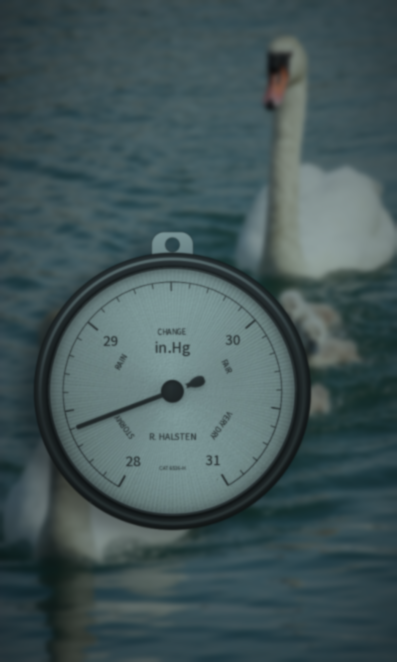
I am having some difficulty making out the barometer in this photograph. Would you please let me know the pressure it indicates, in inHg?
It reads 28.4 inHg
